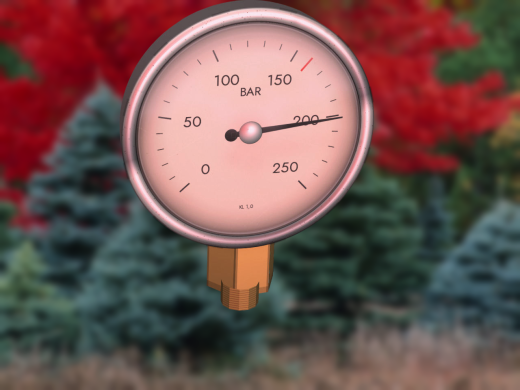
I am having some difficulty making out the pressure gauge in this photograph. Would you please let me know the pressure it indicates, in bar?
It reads 200 bar
